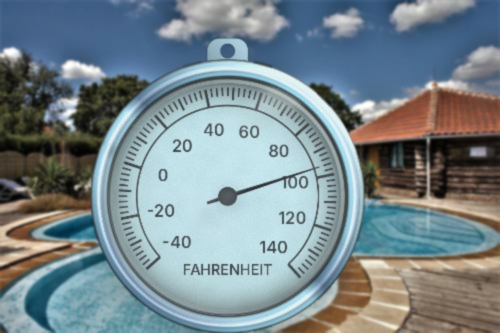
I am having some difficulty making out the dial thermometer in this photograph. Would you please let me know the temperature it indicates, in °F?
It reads 96 °F
